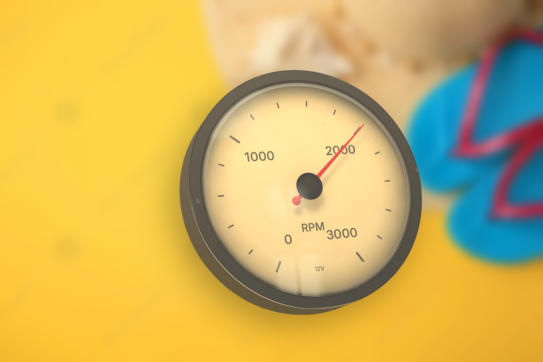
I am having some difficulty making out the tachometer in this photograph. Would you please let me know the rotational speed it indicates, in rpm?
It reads 2000 rpm
